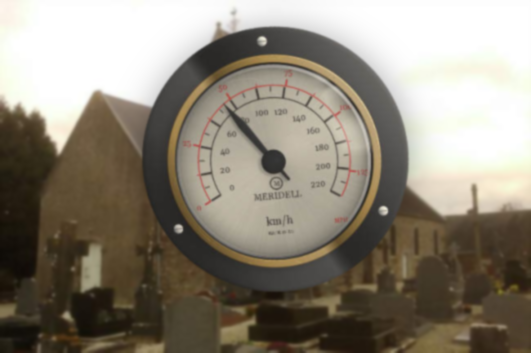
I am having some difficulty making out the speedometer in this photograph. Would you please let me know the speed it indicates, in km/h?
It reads 75 km/h
